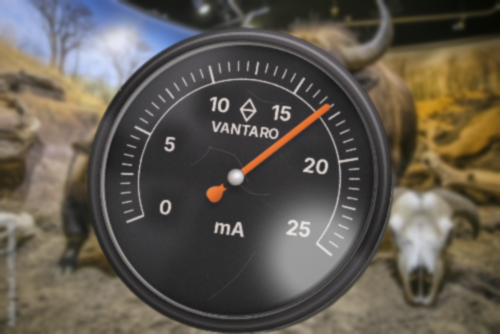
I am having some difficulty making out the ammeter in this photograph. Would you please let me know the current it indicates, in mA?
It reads 17 mA
